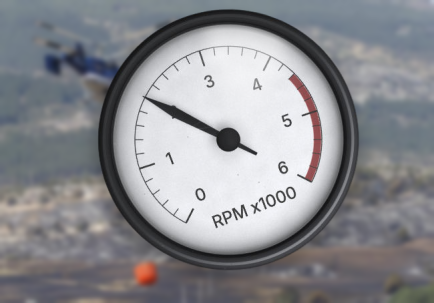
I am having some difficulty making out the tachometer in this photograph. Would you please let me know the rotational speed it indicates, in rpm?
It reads 2000 rpm
